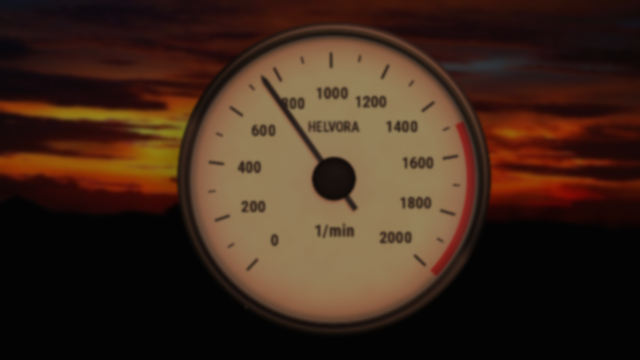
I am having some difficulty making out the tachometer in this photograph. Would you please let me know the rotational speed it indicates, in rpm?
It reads 750 rpm
